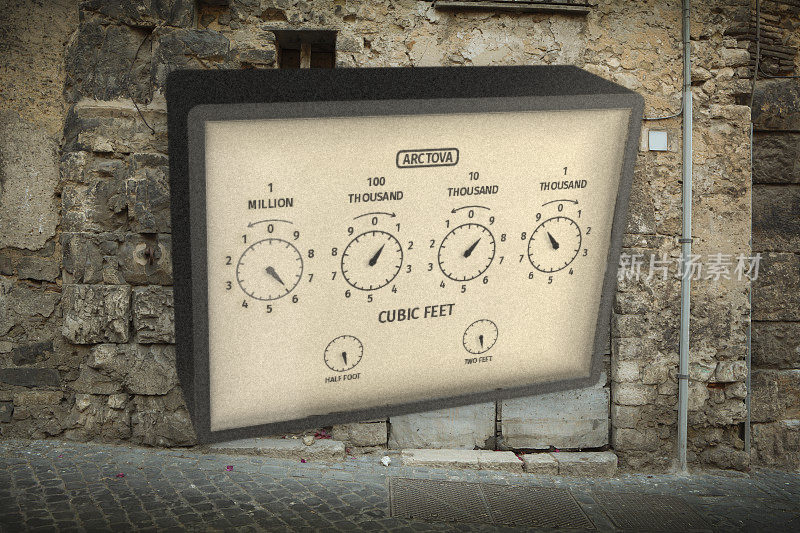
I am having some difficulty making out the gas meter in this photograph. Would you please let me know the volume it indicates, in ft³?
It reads 608900 ft³
